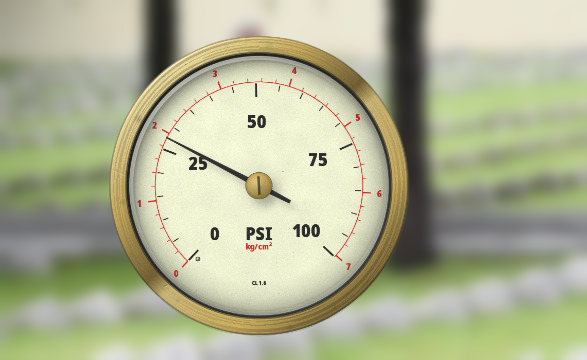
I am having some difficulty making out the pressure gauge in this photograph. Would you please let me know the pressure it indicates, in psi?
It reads 27.5 psi
